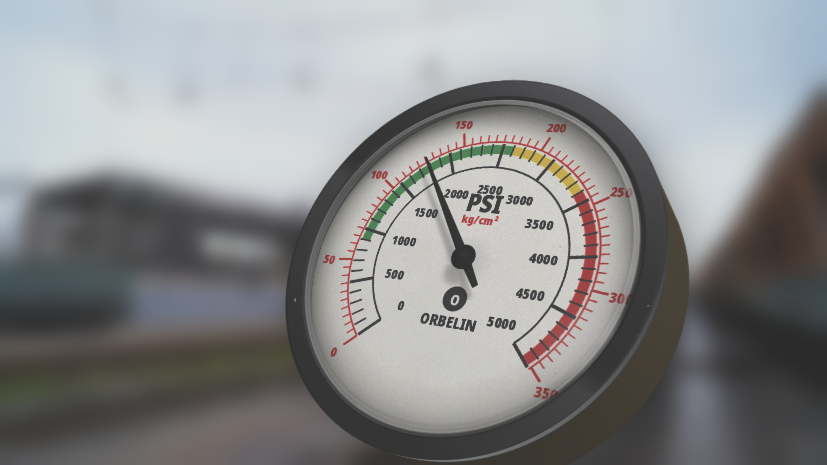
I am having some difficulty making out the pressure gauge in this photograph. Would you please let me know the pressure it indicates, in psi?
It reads 1800 psi
